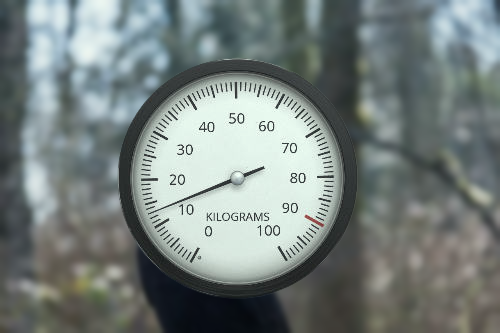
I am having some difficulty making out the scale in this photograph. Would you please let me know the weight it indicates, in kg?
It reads 13 kg
